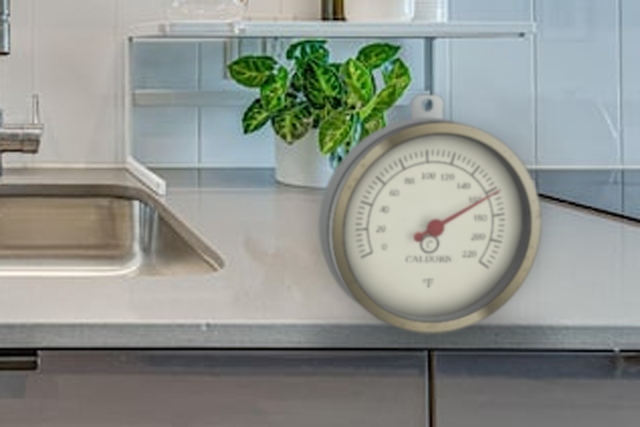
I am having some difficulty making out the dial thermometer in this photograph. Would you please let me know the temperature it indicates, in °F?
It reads 160 °F
